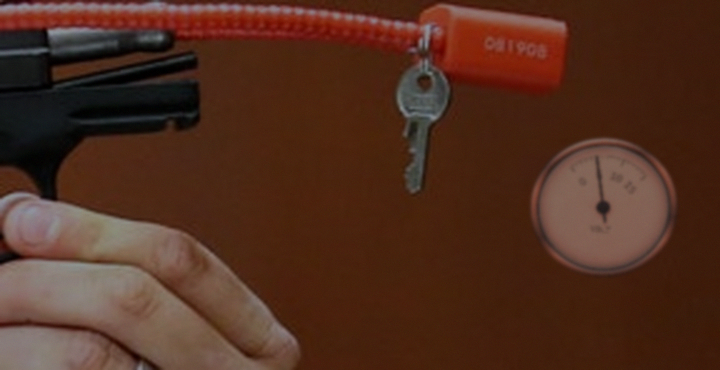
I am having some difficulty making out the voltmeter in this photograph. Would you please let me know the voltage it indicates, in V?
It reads 5 V
